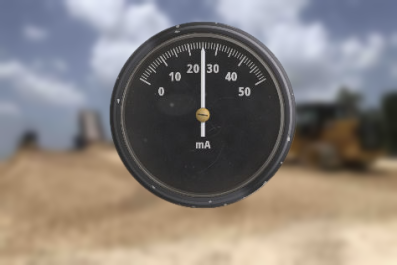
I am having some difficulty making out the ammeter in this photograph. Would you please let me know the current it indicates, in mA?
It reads 25 mA
